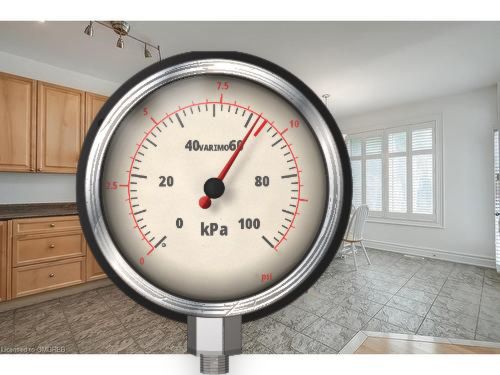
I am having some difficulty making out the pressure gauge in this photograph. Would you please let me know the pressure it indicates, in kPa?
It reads 62 kPa
